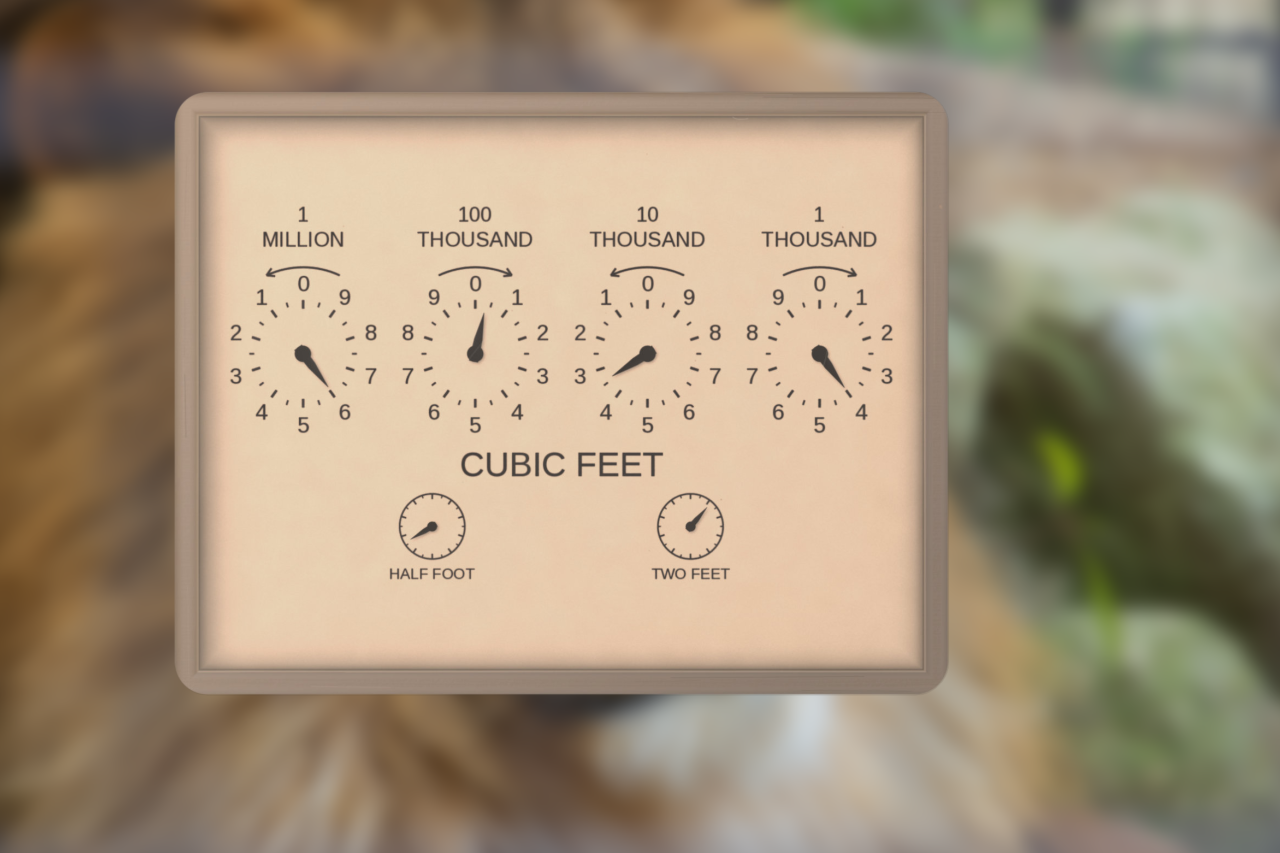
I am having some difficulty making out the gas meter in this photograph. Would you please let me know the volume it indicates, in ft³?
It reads 603400 ft³
